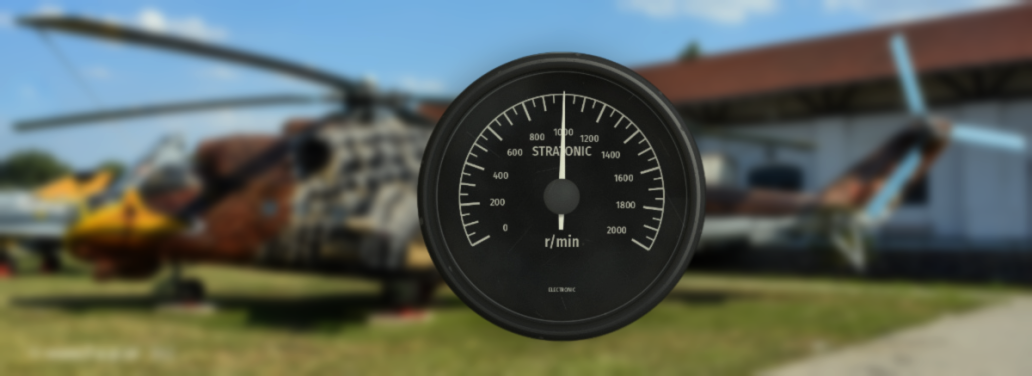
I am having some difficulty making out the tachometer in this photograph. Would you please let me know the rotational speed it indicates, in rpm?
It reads 1000 rpm
